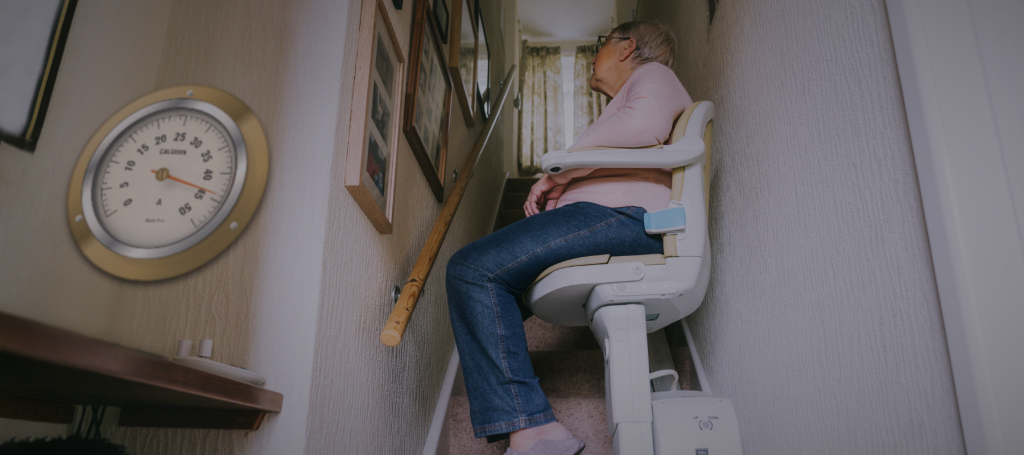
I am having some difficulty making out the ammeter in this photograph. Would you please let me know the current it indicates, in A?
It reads 44 A
